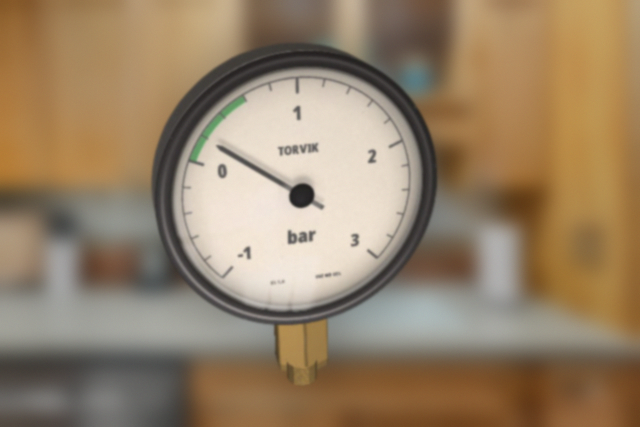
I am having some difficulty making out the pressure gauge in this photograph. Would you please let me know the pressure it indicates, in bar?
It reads 0.2 bar
